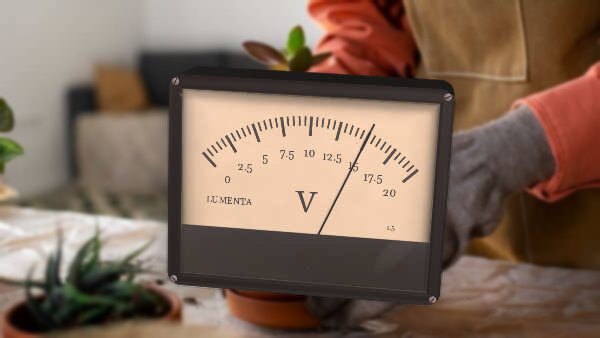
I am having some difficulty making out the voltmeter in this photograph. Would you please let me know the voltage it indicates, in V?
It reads 15 V
